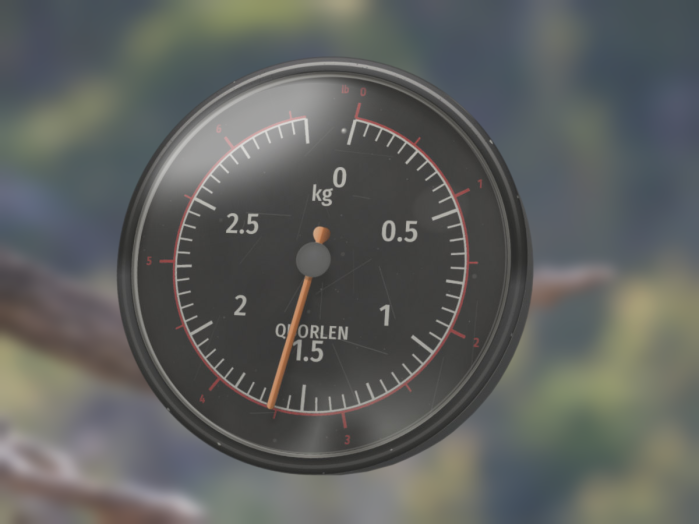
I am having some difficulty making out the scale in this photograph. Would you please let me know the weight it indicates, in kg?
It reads 1.6 kg
